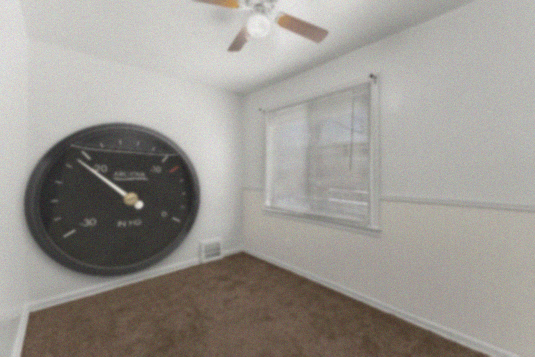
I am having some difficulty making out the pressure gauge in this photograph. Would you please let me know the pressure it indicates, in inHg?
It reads -21 inHg
